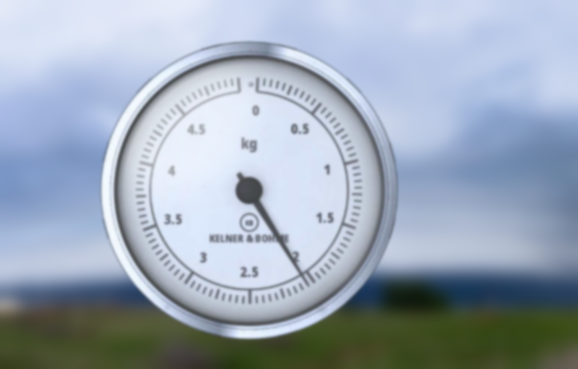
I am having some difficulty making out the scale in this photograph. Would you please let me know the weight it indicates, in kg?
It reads 2.05 kg
